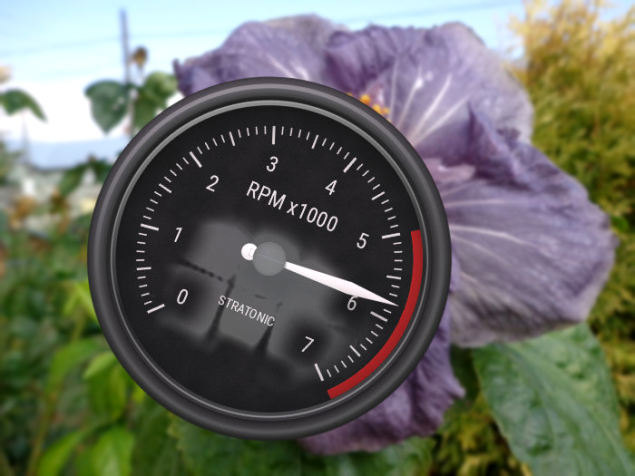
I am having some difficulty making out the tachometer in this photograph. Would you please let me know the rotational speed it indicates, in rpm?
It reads 5800 rpm
